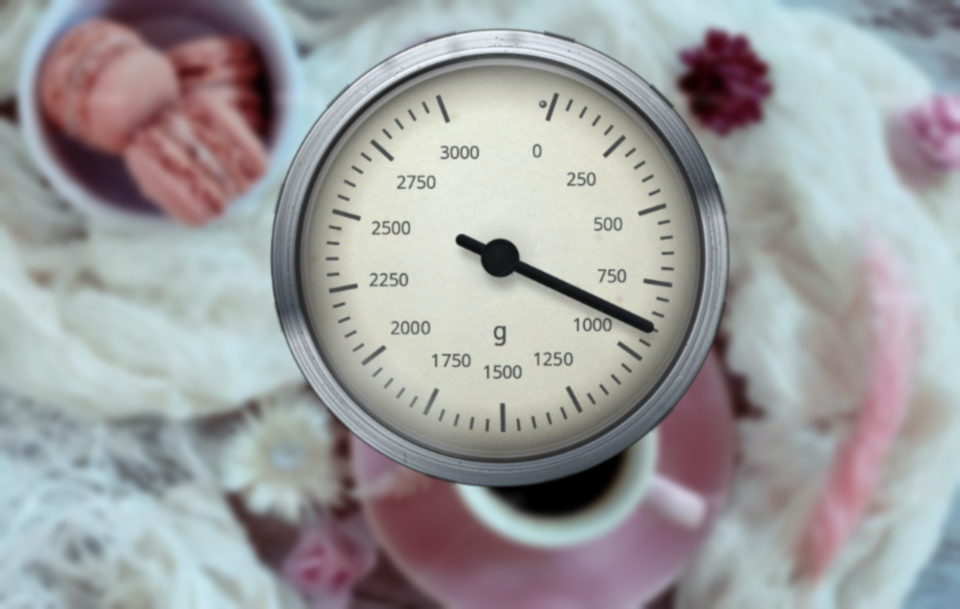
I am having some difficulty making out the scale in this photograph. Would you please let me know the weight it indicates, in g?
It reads 900 g
